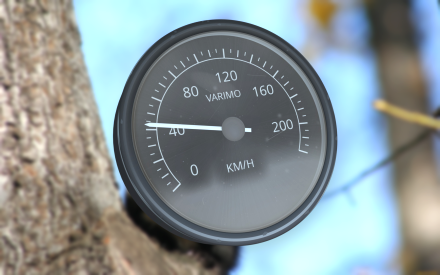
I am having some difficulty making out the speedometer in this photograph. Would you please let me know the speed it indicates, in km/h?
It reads 42.5 km/h
